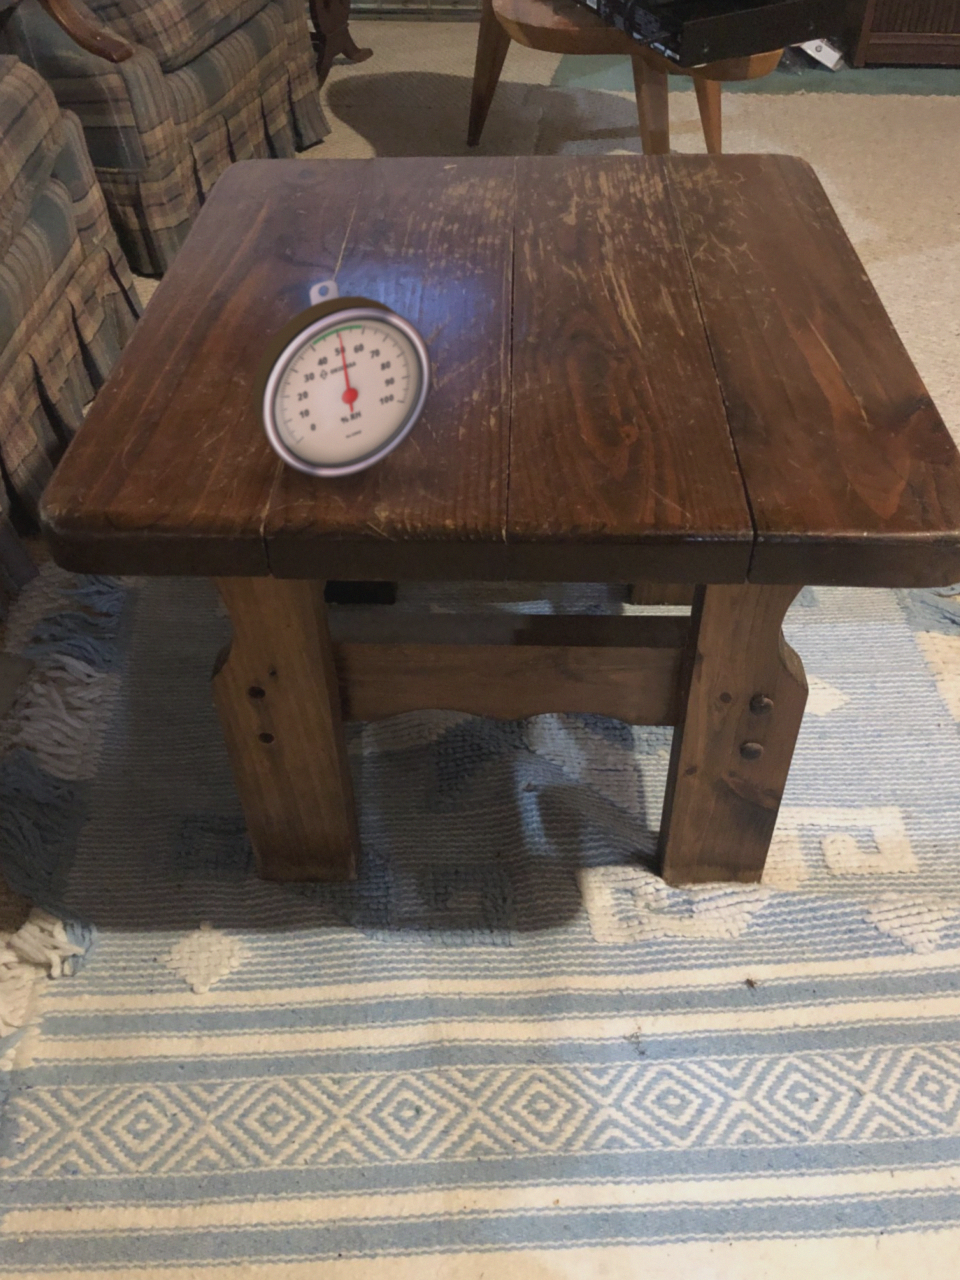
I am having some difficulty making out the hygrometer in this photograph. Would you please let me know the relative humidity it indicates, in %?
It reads 50 %
